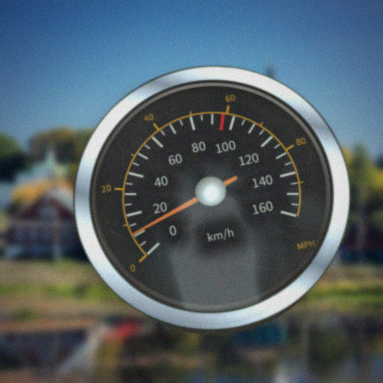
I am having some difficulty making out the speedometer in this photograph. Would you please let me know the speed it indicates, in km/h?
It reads 10 km/h
